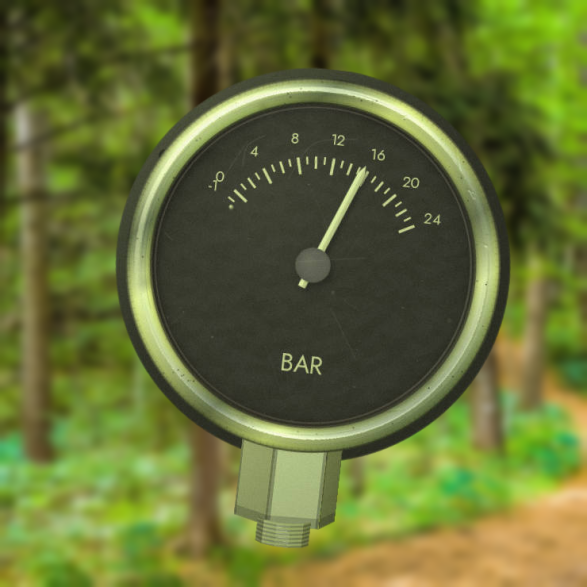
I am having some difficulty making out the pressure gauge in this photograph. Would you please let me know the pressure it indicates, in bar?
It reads 15.5 bar
